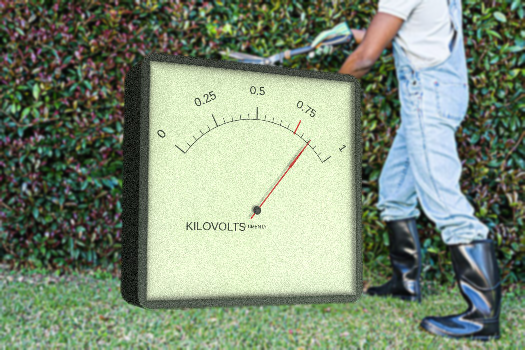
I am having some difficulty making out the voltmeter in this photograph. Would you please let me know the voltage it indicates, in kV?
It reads 0.85 kV
